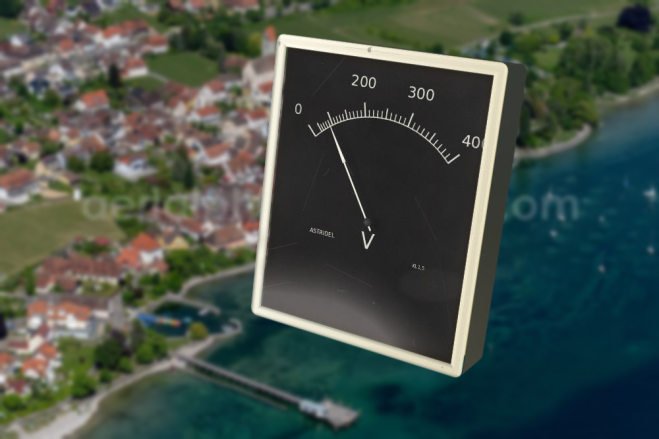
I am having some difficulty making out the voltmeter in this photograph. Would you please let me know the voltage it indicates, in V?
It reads 100 V
